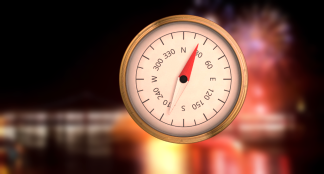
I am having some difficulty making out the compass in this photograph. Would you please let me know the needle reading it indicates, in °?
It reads 22.5 °
